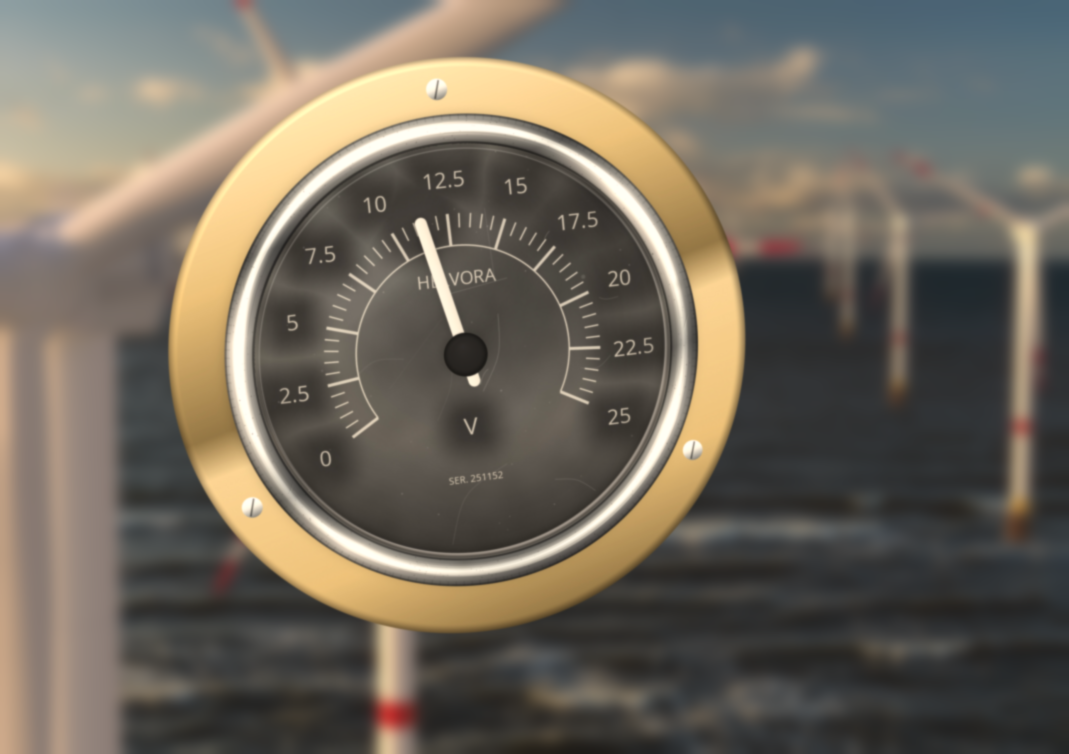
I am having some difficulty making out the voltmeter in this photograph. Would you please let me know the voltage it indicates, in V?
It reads 11.25 V
